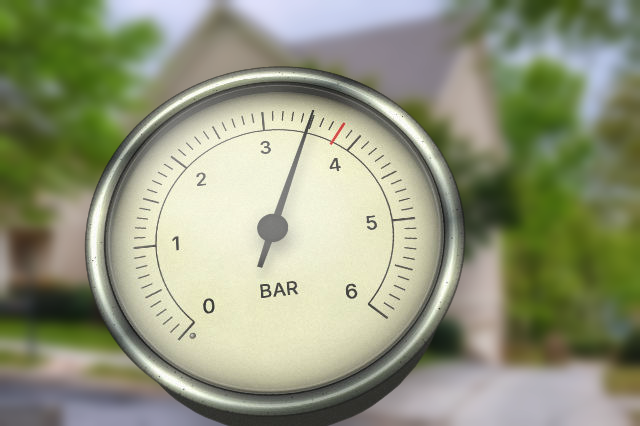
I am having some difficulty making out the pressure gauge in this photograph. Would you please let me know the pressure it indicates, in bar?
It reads 3.5 bar
